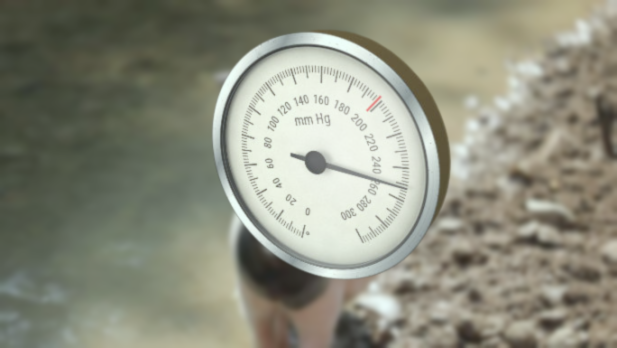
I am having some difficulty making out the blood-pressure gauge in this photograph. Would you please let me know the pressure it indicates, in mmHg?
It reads 250 mmHg
